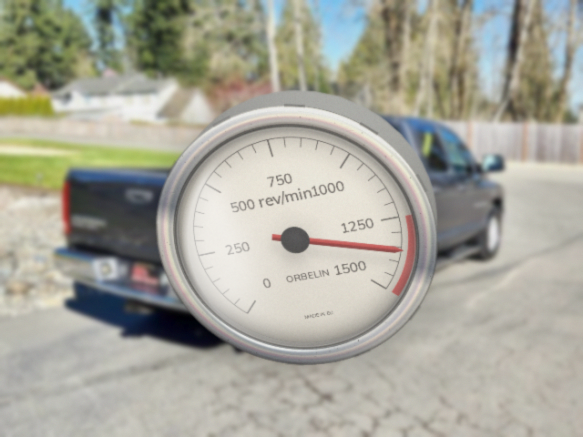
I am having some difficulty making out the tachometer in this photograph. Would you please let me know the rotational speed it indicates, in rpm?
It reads 1350 rpm
